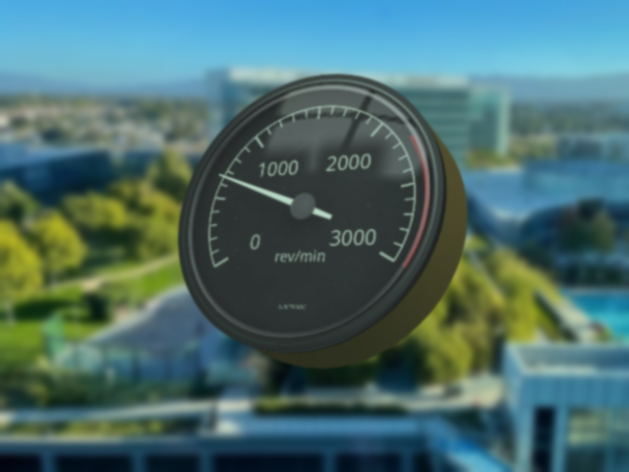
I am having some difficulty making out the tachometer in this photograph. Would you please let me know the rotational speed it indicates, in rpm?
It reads 650 rpm
